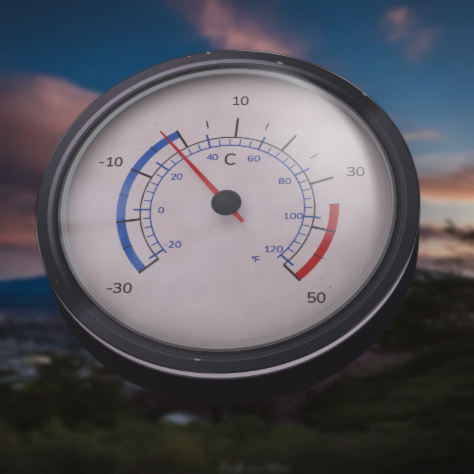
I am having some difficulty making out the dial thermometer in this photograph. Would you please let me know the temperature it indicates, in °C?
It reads -2.5 °C
